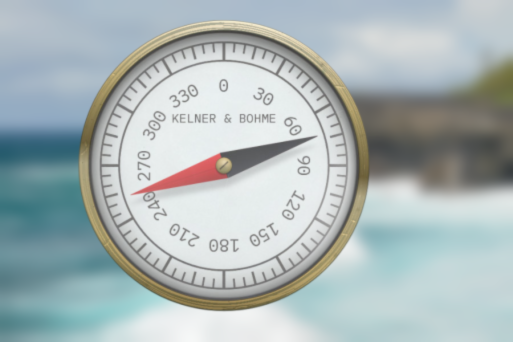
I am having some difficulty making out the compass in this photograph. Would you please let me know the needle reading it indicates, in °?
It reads 252.5 °
